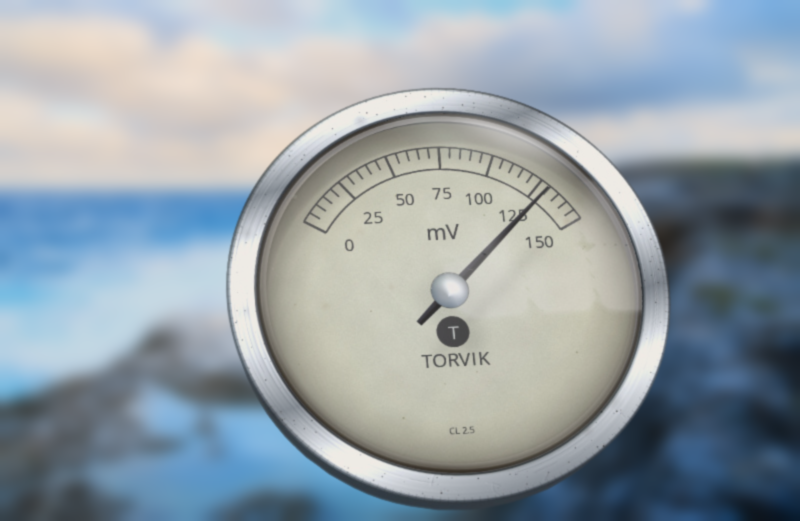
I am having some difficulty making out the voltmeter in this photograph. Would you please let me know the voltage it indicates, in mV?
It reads 130 mV
